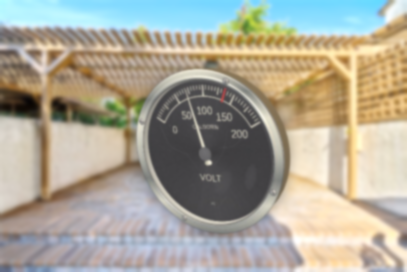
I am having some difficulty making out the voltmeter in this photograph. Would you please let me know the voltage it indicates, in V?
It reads 75 V
